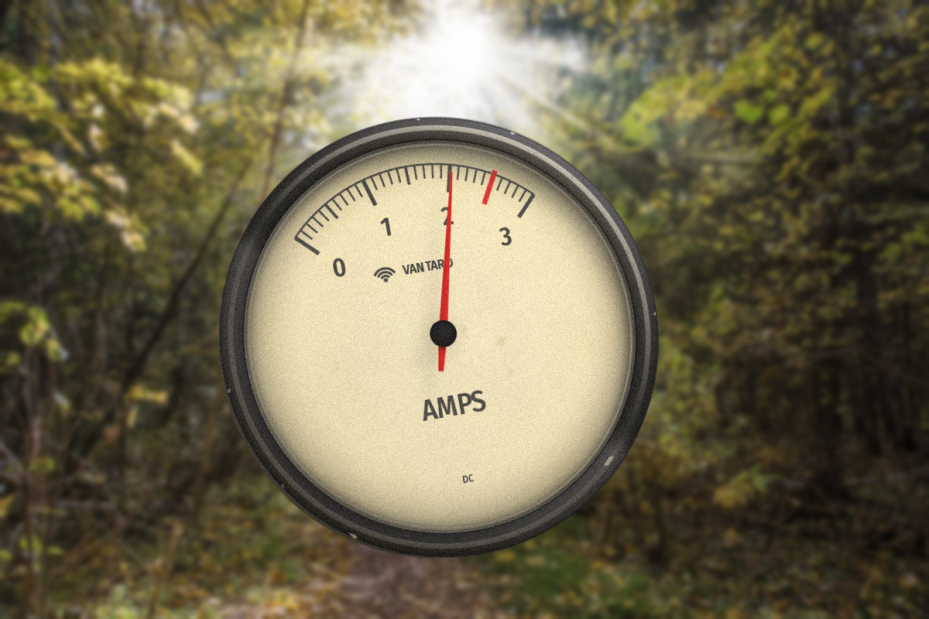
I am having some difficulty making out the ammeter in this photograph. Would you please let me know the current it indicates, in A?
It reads 2 A
